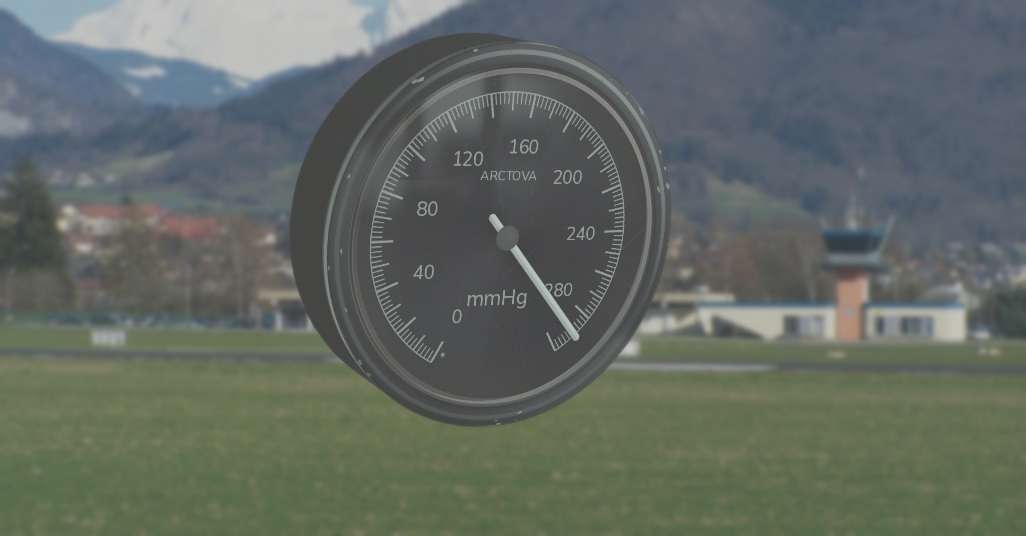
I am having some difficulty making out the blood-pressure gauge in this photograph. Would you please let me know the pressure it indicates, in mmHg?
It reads 290 mmHg
